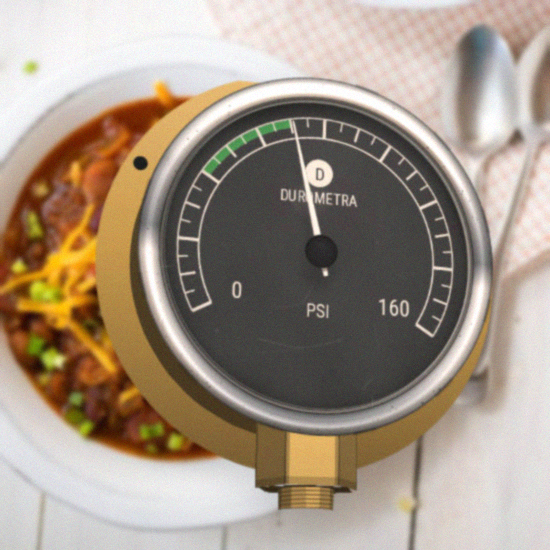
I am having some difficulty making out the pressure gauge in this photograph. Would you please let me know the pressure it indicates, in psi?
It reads 70 psi
